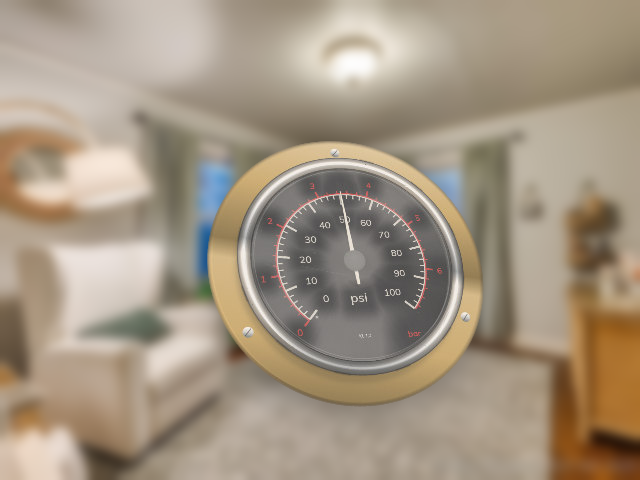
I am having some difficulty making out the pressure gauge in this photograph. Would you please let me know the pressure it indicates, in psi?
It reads 50 psi
